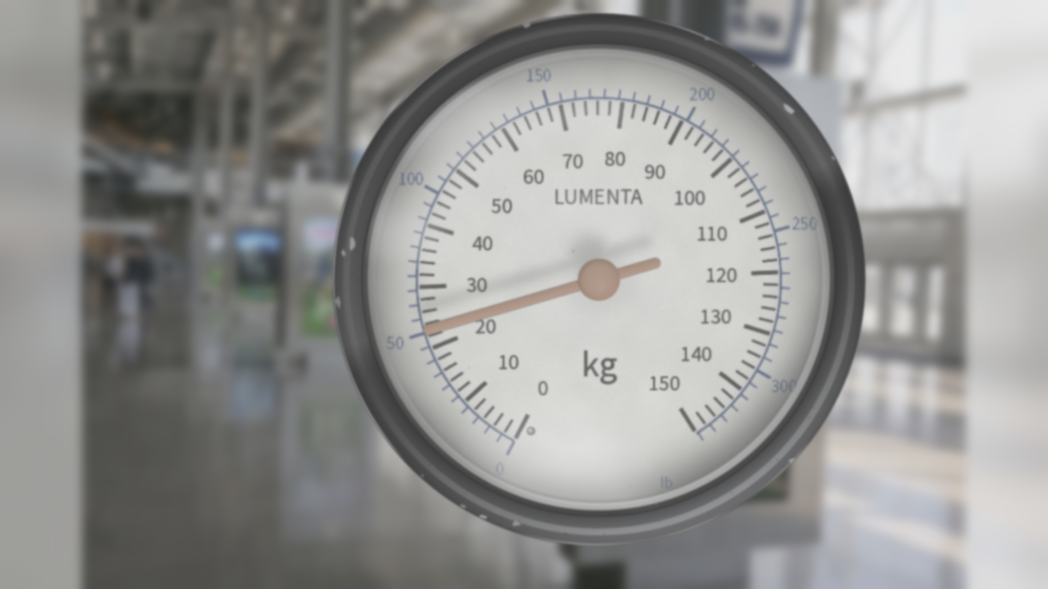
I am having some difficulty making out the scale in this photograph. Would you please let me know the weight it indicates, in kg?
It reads 23 kg
